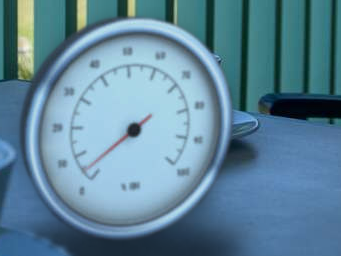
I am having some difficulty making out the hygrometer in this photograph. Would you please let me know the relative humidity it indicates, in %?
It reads 5 %
